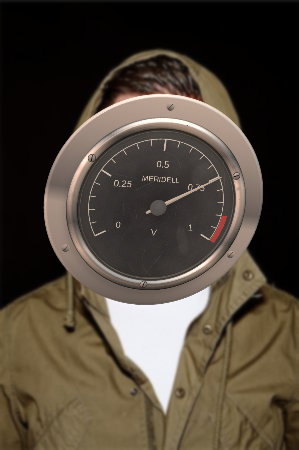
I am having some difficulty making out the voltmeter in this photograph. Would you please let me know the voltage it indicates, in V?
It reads 0.75 V
